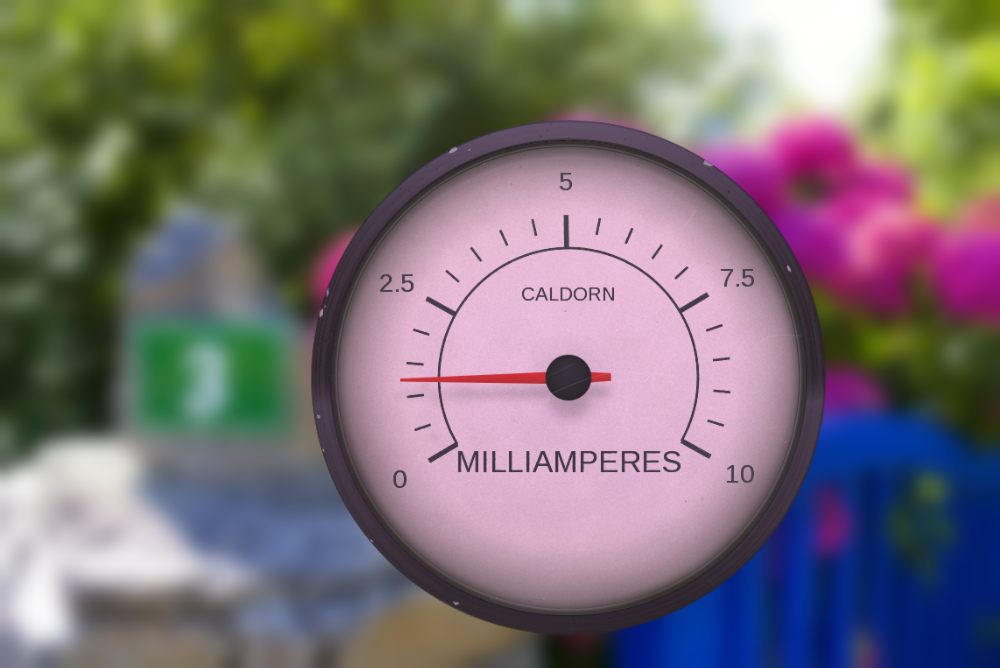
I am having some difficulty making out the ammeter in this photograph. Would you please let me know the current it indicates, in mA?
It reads 1.25 mA
